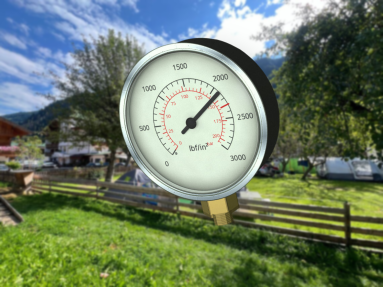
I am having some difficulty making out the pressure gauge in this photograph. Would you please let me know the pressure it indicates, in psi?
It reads 2100 psi
